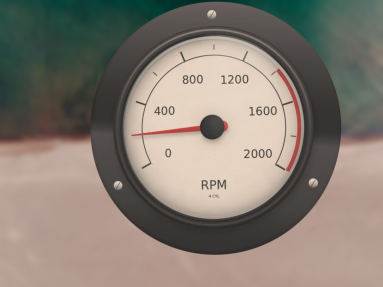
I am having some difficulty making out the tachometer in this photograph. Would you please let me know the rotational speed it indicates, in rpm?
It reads 200 rpm
